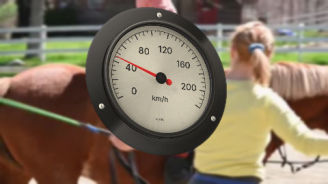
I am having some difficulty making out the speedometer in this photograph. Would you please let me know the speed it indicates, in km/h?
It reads 45 km/h
